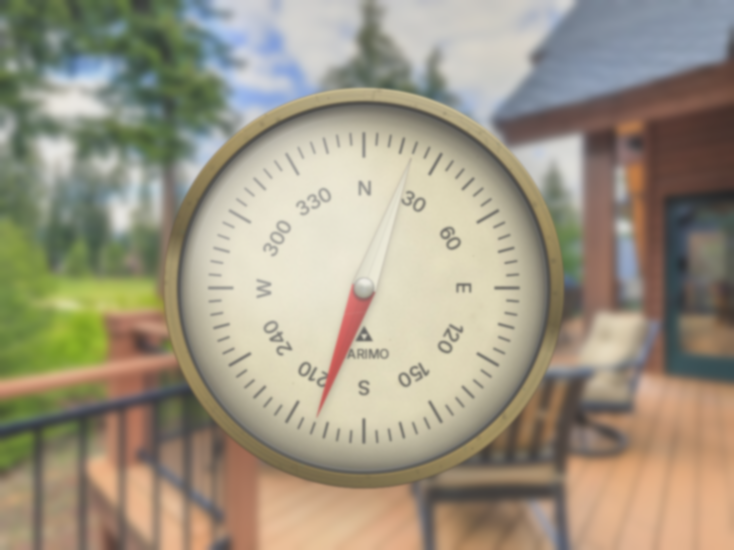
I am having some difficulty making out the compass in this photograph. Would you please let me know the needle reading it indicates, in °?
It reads 200 °
